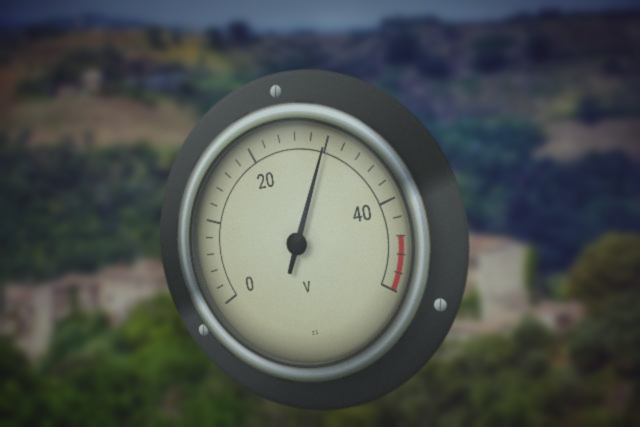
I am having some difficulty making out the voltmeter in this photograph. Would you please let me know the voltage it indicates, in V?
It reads 30 V
